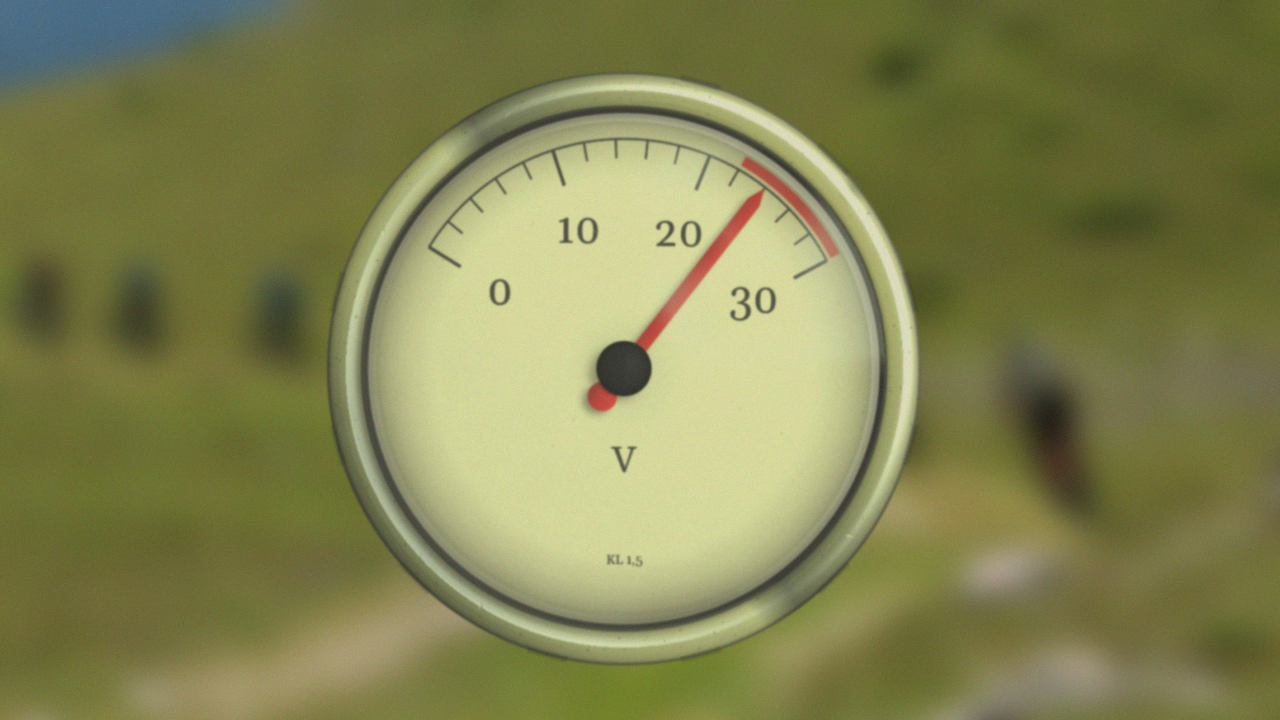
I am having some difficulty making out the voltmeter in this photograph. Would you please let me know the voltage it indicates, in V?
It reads 24 V
